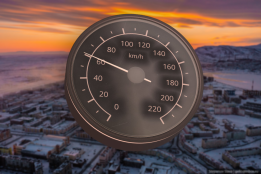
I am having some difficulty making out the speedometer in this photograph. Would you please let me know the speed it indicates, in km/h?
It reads 60 km/h
